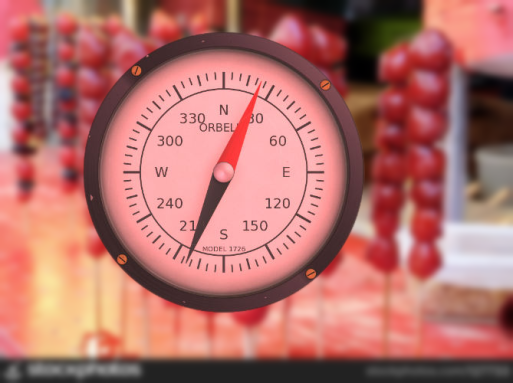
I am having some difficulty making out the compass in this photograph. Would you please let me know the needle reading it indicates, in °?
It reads 22.5 °
